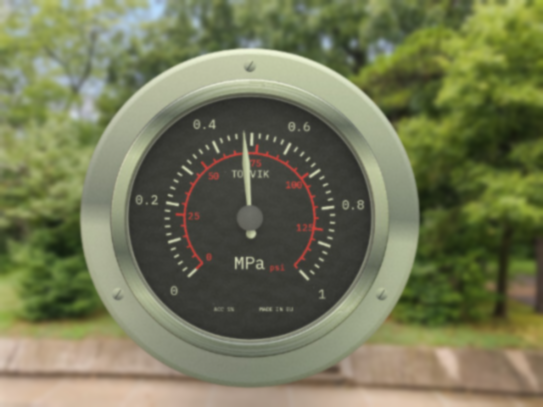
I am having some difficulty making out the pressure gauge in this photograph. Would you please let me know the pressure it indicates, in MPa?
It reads 0.48 MPa
